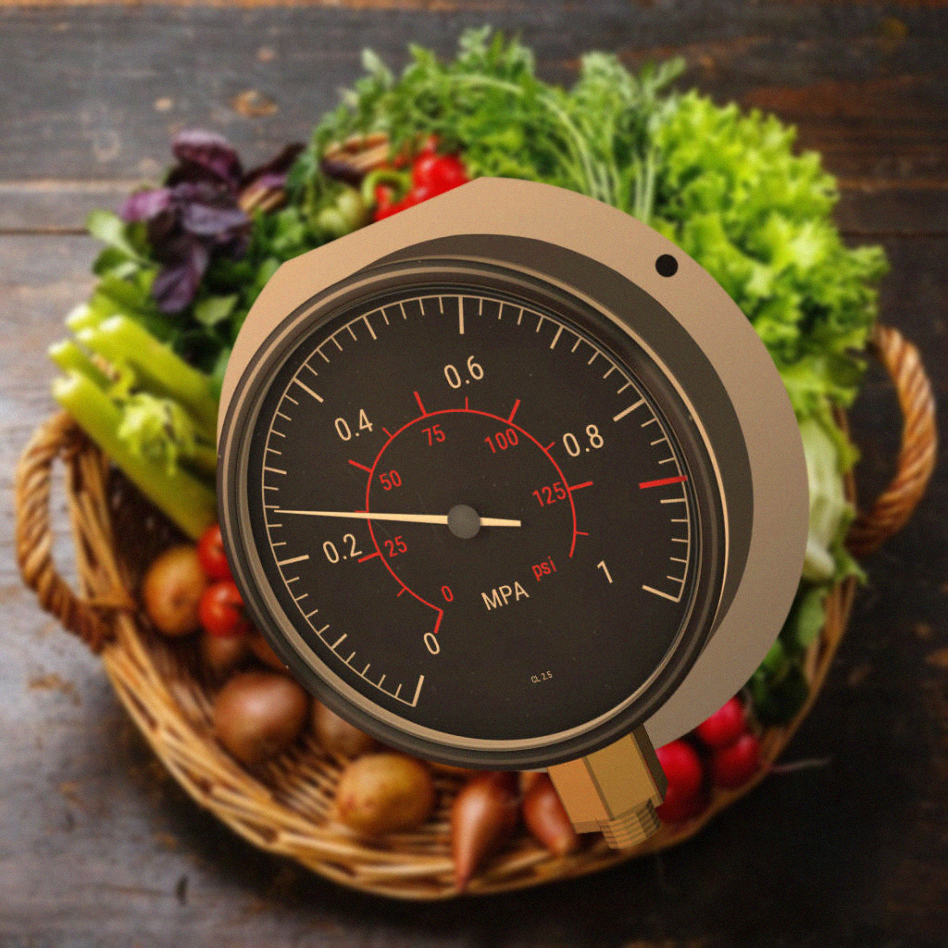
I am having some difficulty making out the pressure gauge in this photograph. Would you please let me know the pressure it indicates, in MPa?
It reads 0.26 MPa
